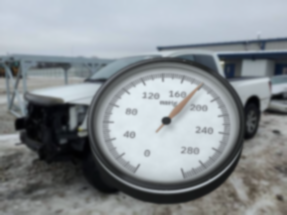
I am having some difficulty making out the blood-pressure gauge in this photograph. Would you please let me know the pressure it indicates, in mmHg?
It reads 180 mmHg
